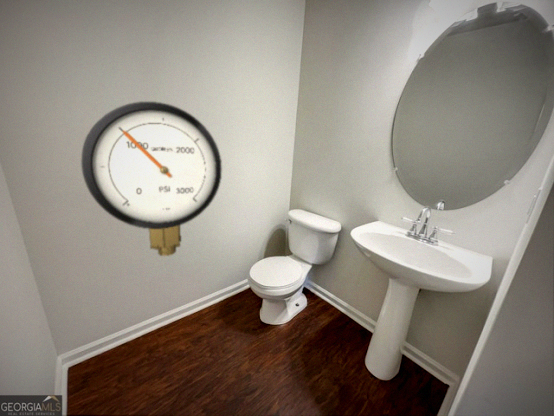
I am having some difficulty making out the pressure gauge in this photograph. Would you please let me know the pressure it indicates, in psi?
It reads 1000 psi
